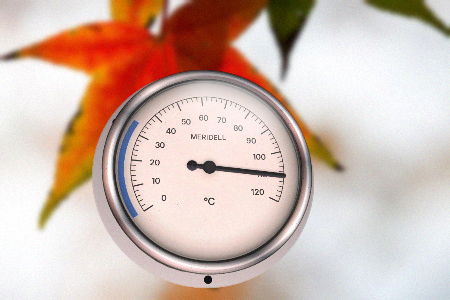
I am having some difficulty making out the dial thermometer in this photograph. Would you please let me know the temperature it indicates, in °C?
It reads 110 °C
